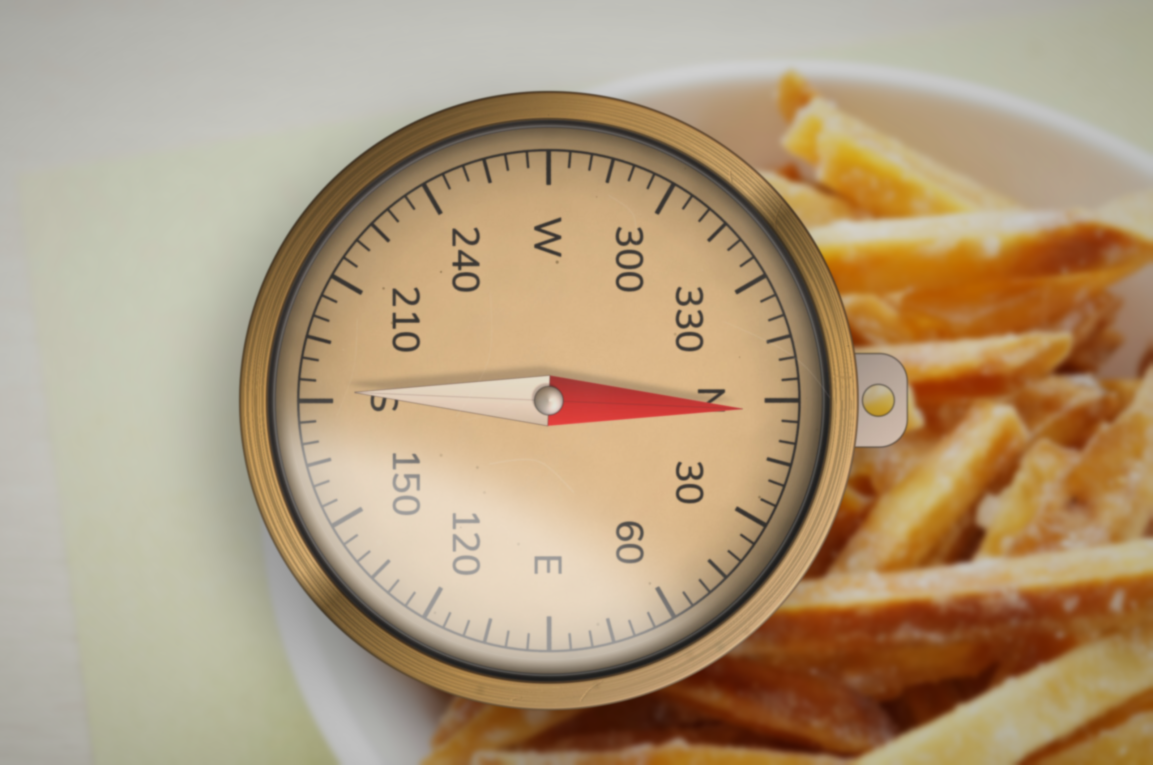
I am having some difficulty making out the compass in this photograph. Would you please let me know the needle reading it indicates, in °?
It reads 2.5 °
